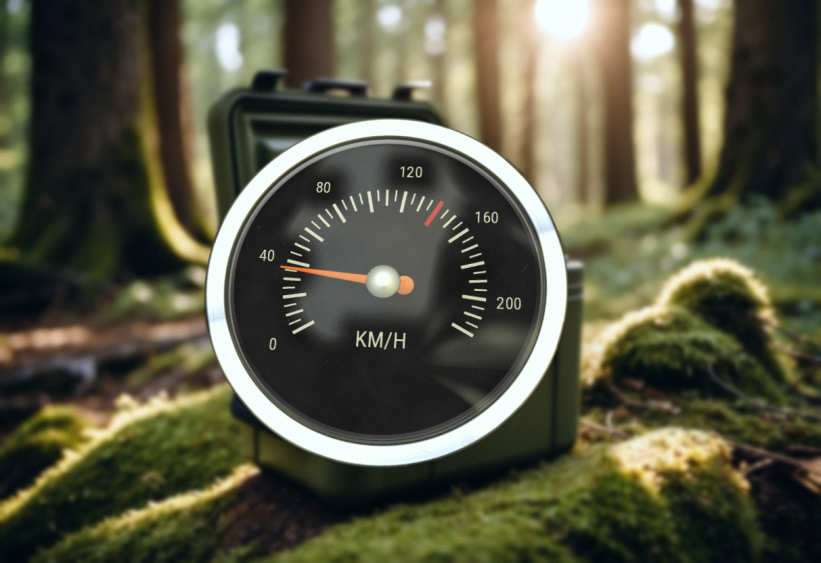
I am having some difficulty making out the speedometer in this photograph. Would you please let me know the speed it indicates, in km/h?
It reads 35 km/h
